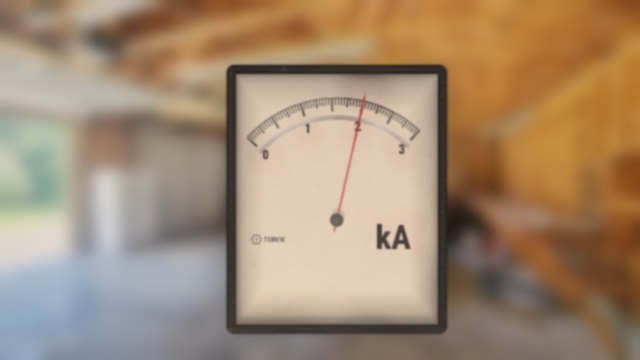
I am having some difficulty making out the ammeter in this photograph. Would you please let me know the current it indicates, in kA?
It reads 2 kA
